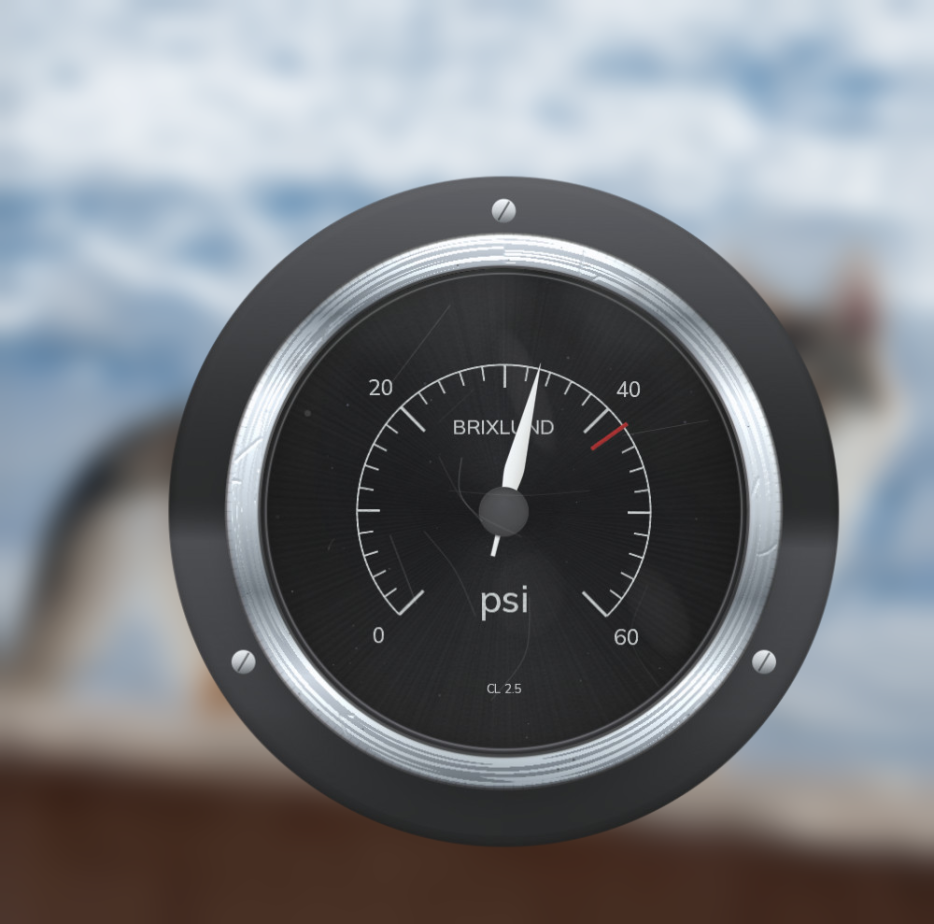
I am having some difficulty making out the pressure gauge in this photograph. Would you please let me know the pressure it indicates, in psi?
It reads 33 psi
